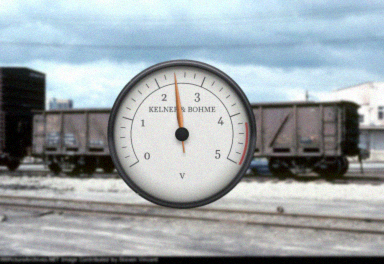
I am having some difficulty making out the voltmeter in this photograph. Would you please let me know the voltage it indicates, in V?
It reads 2.4 V
